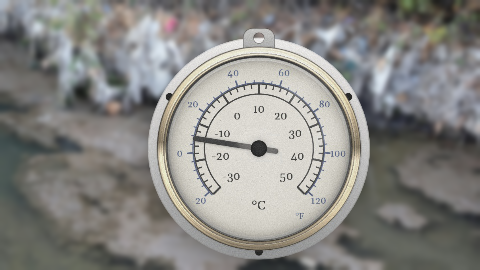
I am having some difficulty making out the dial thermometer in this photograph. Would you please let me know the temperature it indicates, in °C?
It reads -14 °C
